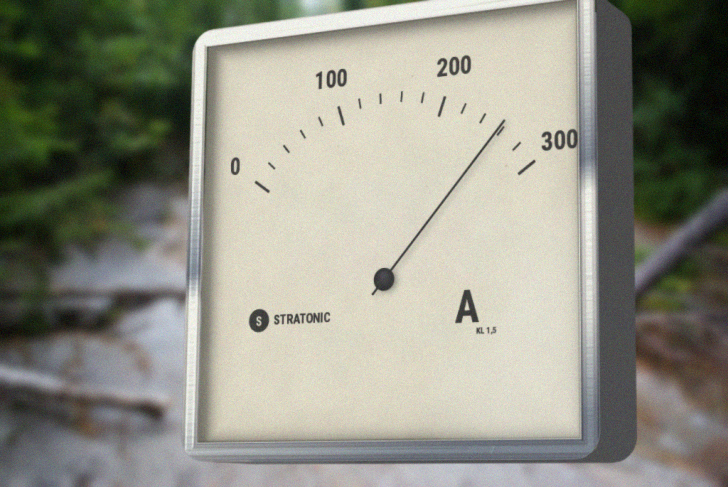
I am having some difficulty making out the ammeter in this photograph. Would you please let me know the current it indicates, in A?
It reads 260 A
